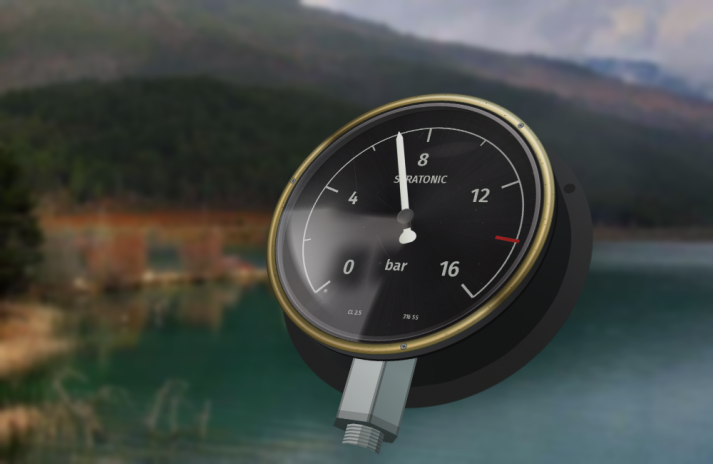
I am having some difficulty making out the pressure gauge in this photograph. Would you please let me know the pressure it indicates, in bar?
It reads 7 bar
